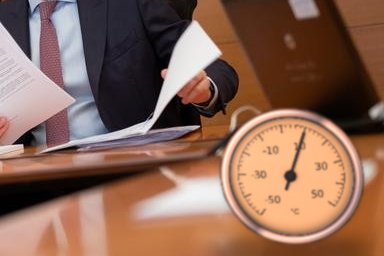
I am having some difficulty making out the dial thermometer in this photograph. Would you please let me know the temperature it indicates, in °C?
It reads 10 °C
